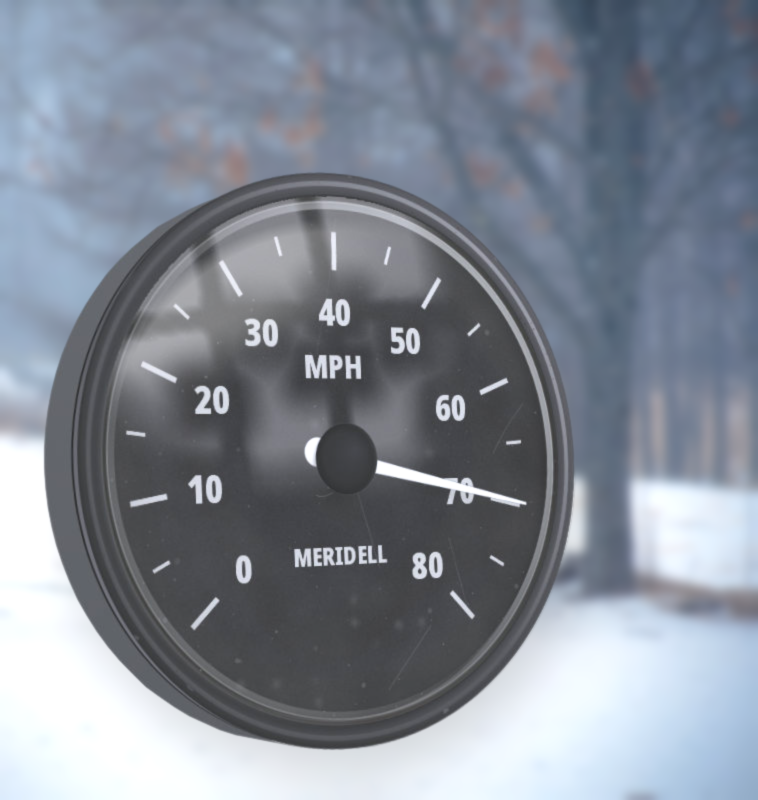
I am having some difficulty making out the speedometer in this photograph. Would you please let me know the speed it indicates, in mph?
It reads 70 mph
